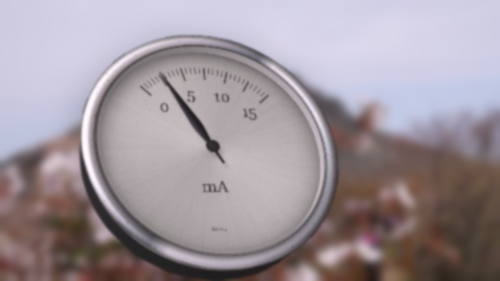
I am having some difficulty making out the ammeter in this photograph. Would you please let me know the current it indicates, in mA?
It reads 2.5 mA
